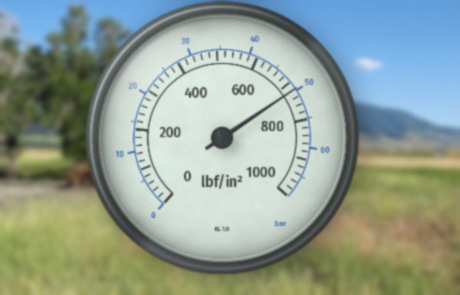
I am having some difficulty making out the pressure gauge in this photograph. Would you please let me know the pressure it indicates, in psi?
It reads 720 psi
